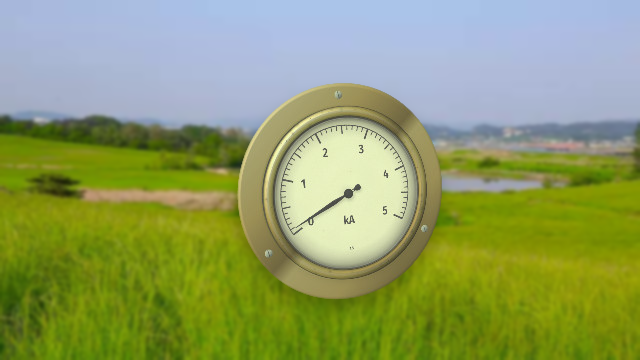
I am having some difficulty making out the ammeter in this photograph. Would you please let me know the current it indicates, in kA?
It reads 0.1 kA
